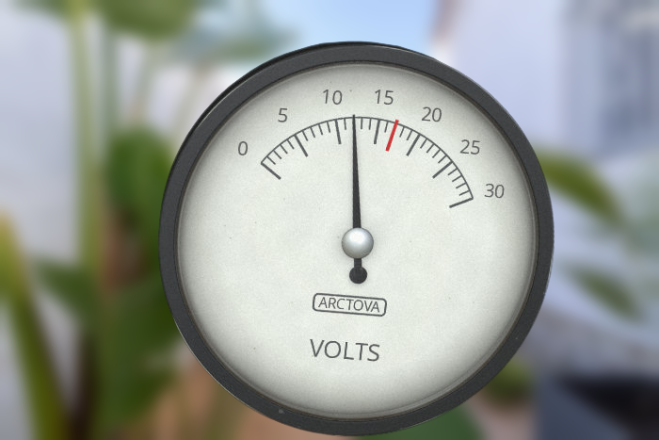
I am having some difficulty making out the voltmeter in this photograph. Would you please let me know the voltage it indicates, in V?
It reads 12 V
